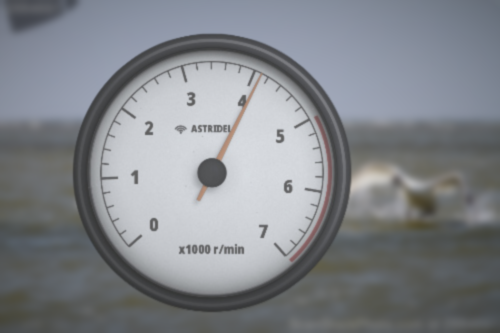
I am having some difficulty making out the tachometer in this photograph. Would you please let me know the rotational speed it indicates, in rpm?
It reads 4100 rpm
